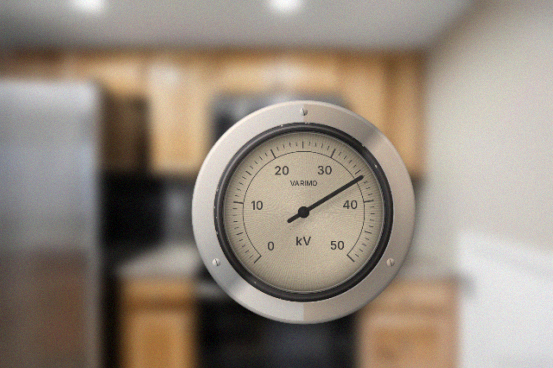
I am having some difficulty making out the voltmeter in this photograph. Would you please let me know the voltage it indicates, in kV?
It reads 36 kV
